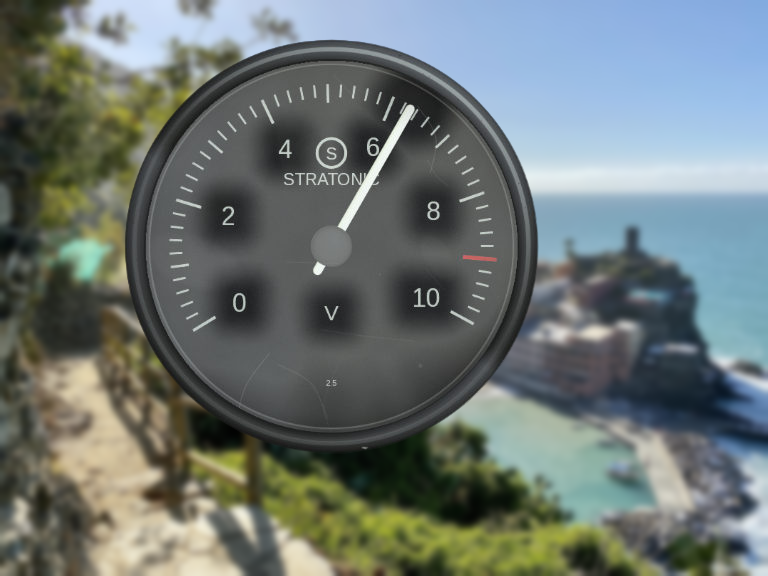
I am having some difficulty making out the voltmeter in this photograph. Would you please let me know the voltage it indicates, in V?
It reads 6.3 V
